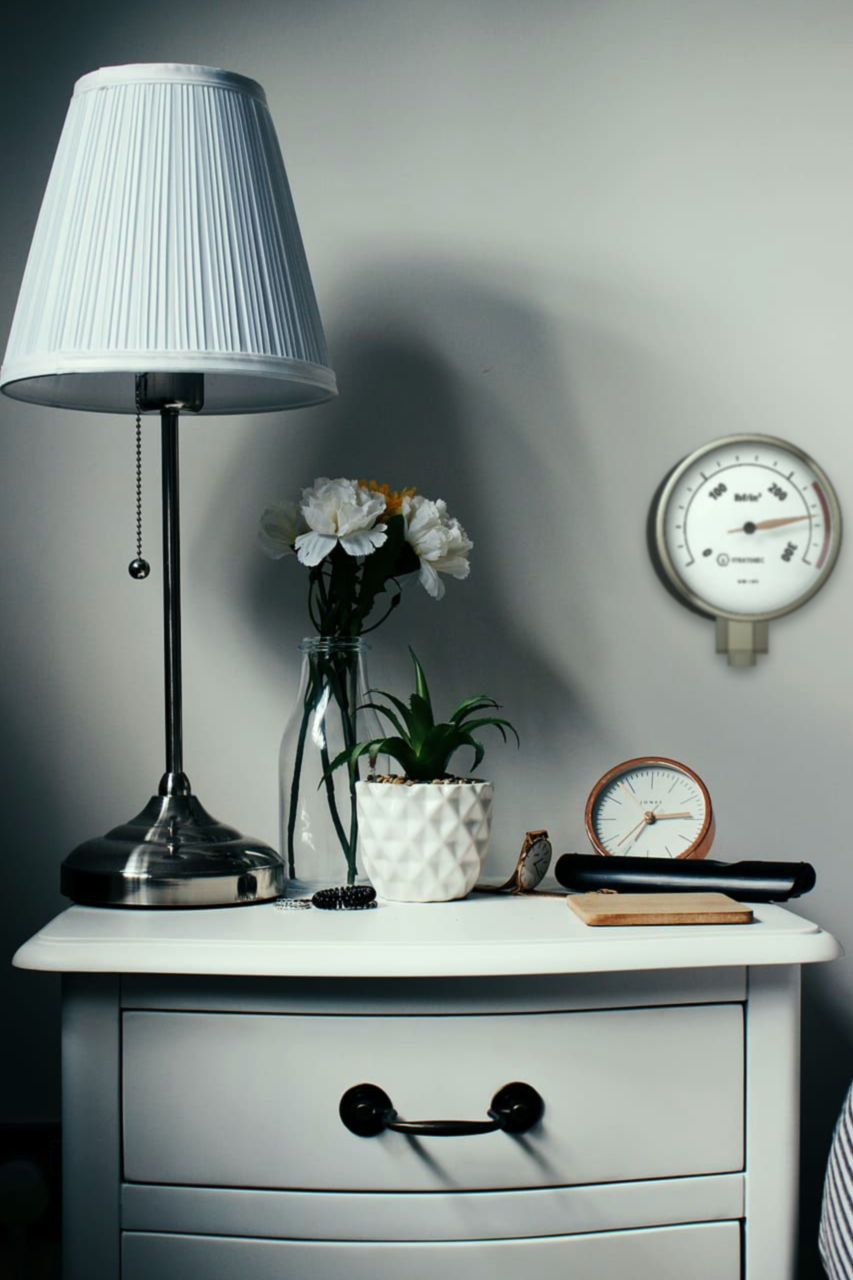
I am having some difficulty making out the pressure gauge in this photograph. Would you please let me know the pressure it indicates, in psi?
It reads 250 psi
